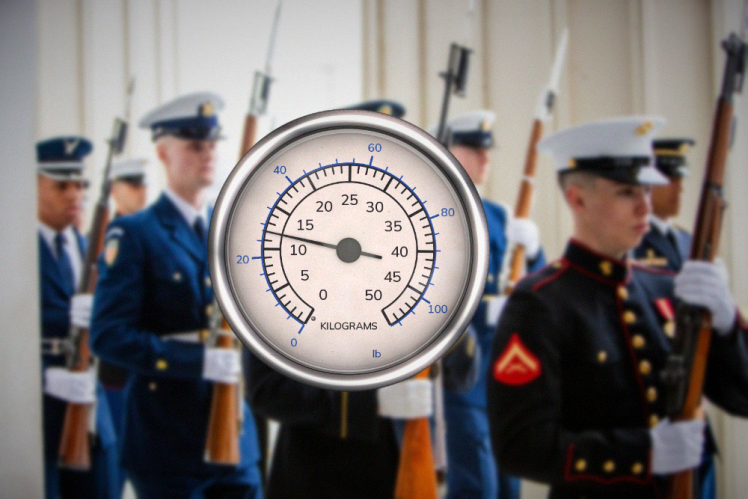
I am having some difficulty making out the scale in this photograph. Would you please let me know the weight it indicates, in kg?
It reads 12 kg
